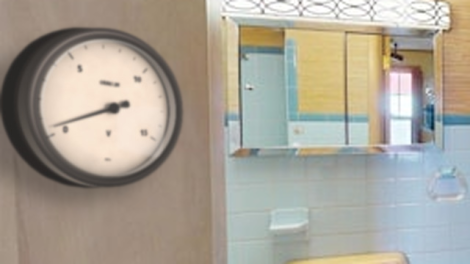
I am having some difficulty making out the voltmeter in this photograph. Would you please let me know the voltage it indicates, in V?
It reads 0.5 V
